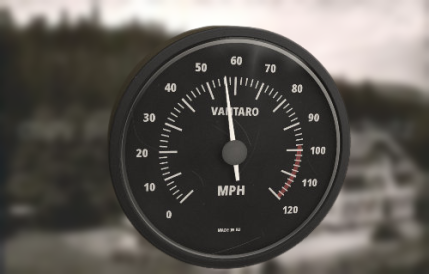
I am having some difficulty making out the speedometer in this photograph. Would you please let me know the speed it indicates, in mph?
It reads 56 mph
